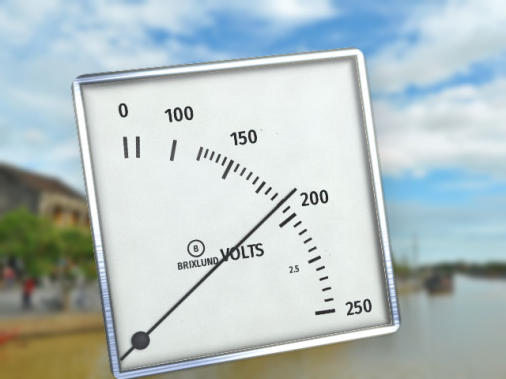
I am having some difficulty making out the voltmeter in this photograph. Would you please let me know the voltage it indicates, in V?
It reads 190 V
